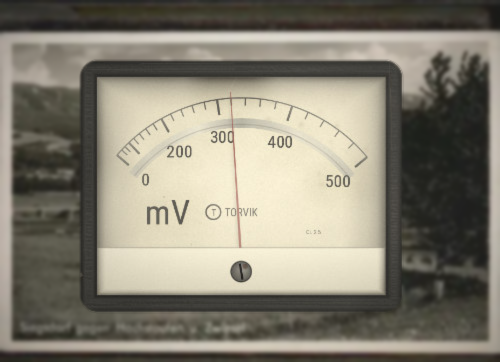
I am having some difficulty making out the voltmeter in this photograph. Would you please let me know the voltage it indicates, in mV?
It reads 320 mV
